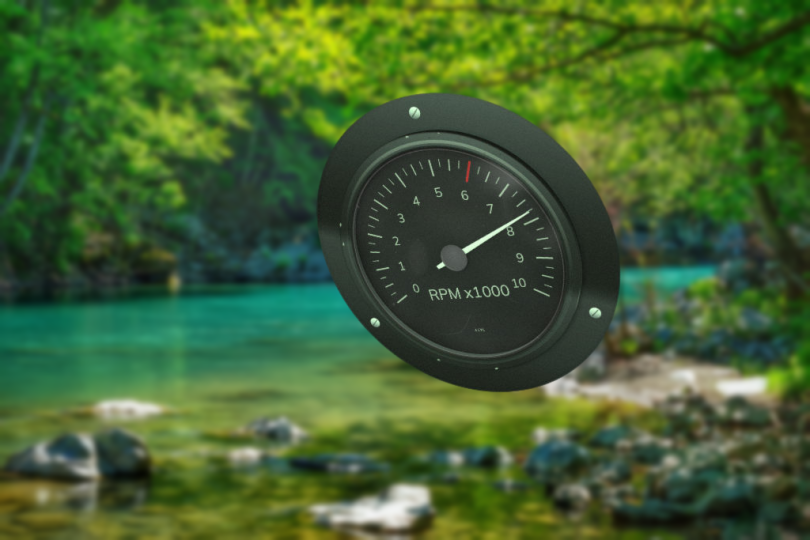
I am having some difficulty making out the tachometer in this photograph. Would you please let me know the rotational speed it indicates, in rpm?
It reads 7750 rpm
